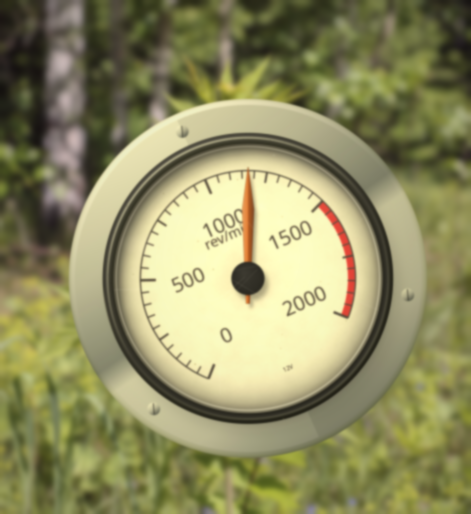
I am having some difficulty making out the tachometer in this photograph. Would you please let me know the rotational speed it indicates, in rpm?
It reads 1175 rpm
